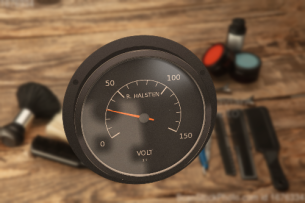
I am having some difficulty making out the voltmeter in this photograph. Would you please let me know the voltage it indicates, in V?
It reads 30 V
